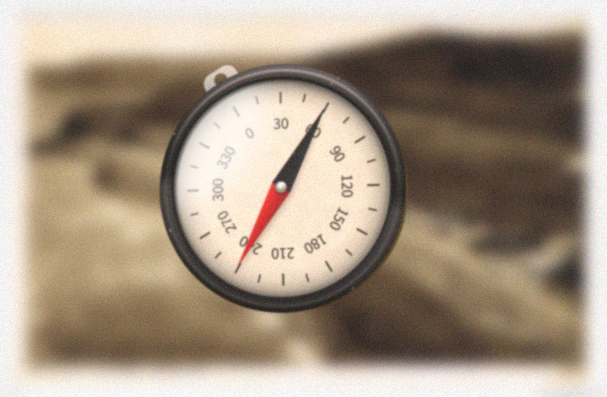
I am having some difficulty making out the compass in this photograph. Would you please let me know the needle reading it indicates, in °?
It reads 240 °
